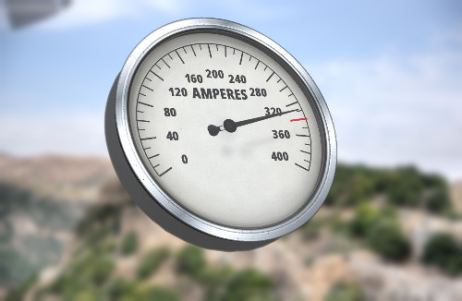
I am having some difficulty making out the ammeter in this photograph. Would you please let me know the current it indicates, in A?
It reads 330 A
